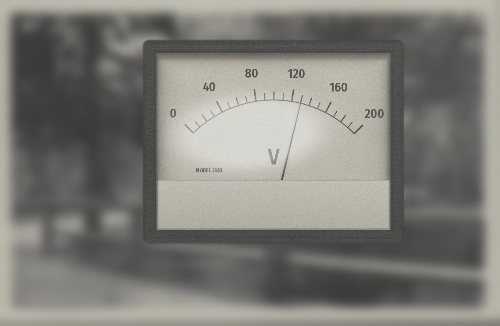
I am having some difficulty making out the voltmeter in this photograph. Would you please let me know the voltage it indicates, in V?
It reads 130 V
